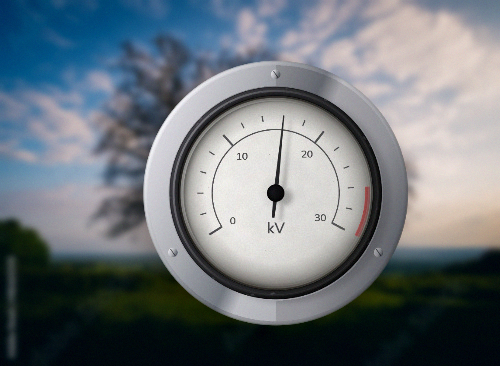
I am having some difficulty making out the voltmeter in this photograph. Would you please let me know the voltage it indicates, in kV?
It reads 16 kV
